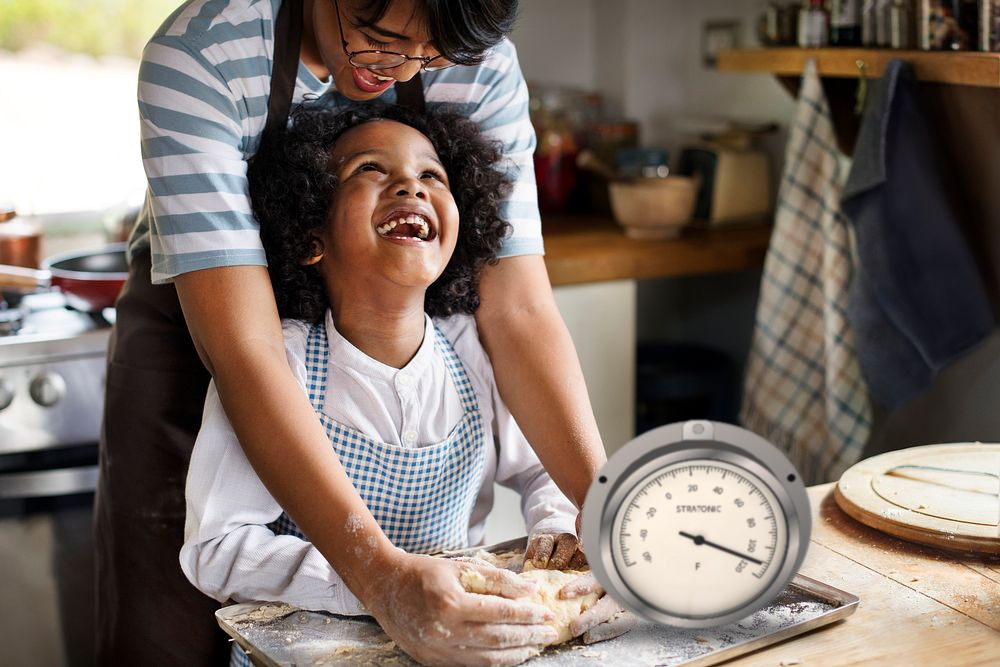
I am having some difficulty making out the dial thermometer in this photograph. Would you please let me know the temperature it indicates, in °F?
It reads 110 °F
